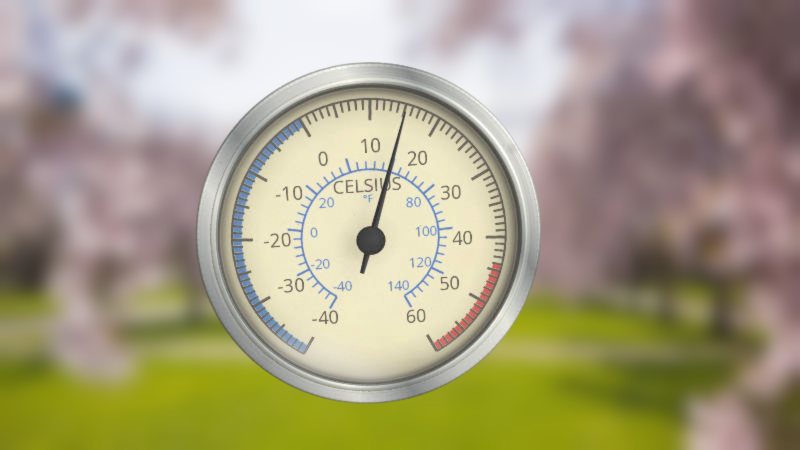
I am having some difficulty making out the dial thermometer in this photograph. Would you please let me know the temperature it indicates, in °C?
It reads 15 °C
